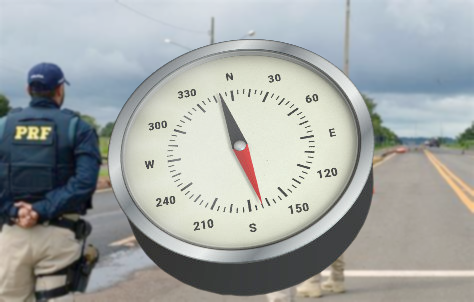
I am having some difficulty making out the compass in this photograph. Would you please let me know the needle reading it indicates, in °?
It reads 170 °
